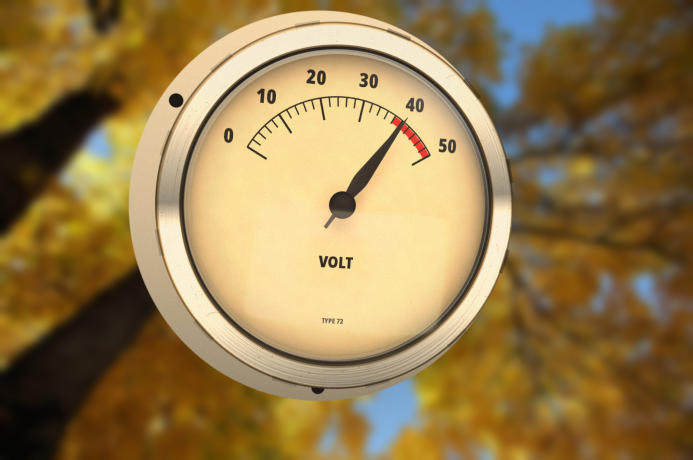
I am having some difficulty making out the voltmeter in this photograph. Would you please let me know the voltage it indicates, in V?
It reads 40 V
